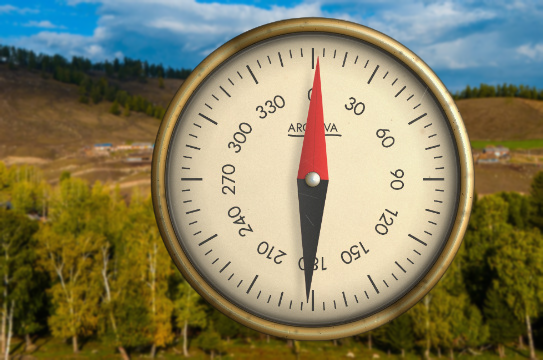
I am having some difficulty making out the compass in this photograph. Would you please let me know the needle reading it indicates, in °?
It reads 2.5 °
